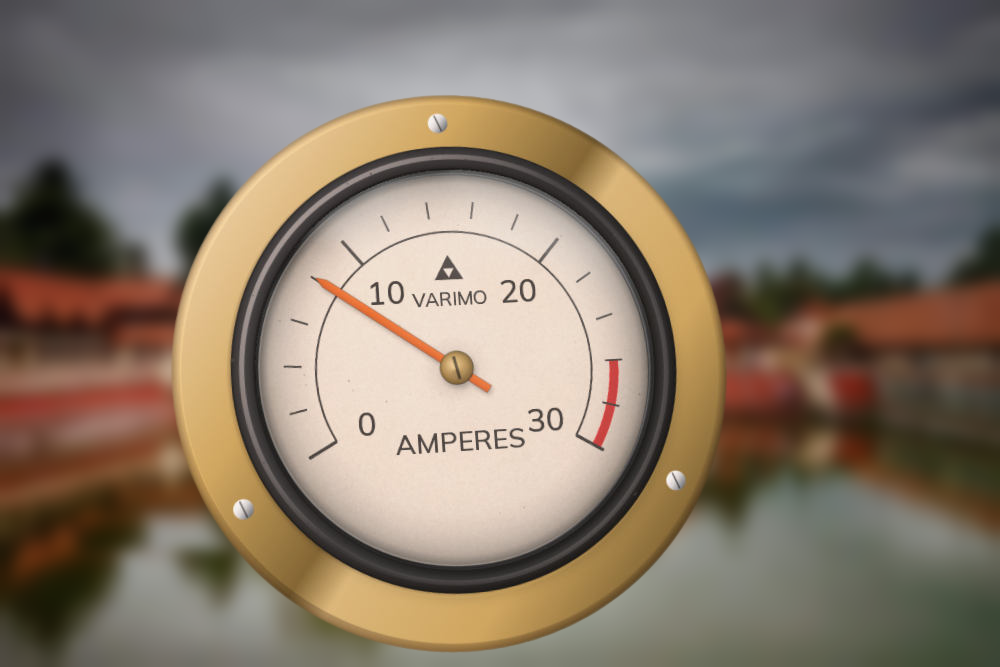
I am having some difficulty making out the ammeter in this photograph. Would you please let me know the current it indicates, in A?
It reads 8 A
